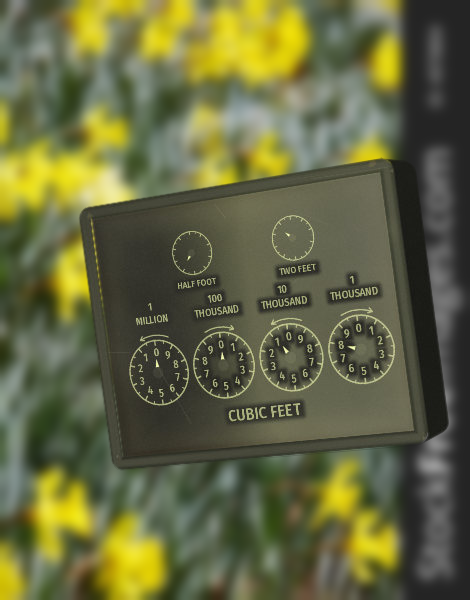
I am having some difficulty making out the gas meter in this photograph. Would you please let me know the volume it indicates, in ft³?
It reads 800 ft³
